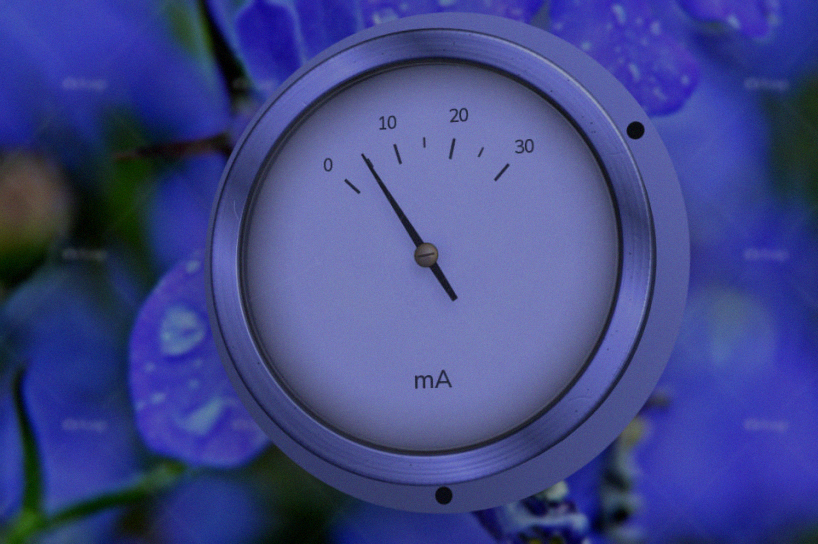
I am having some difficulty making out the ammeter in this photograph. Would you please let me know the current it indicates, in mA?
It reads 5 mA
